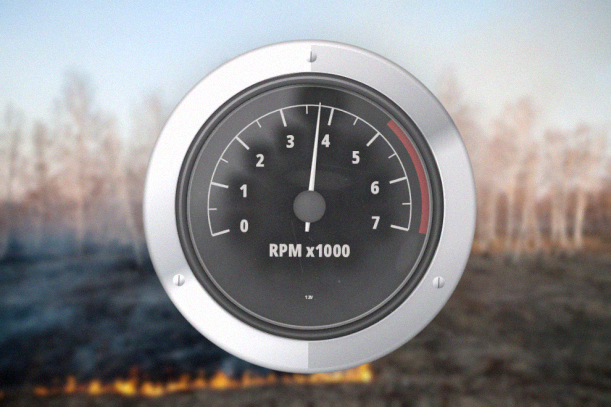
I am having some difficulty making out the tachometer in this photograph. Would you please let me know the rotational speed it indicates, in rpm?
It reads 3750 rpm
